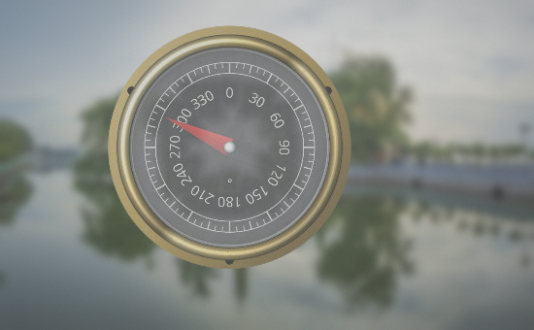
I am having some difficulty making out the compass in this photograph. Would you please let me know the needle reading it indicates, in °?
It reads 295 °
